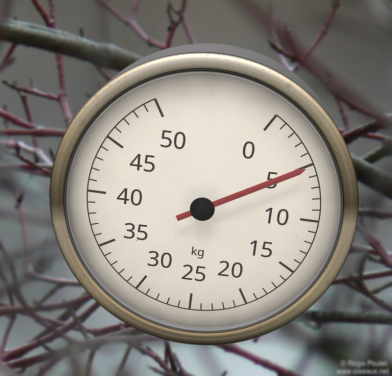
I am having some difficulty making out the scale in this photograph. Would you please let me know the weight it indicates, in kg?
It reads 5 kg
